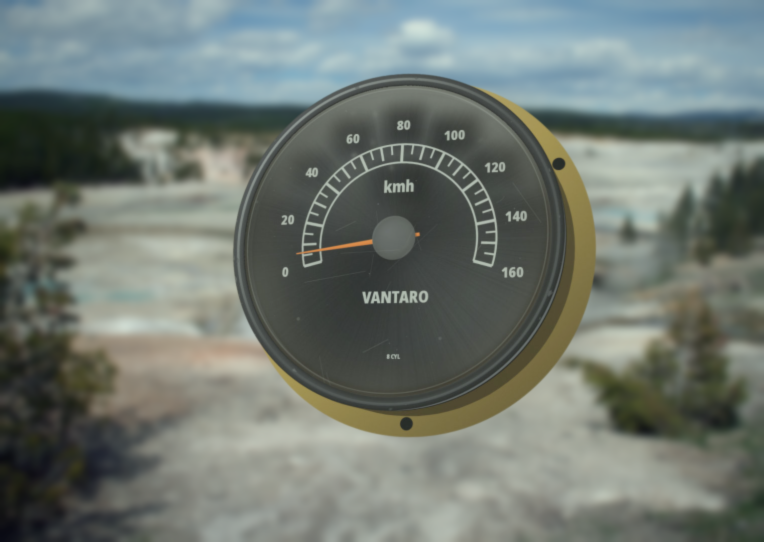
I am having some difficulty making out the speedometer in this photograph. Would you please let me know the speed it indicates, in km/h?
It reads 5 km/h
